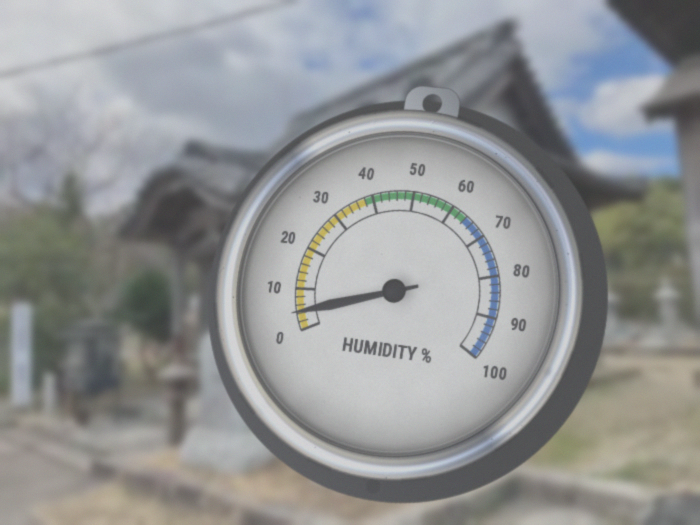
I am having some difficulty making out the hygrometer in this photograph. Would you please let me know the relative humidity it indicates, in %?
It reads 4 %
